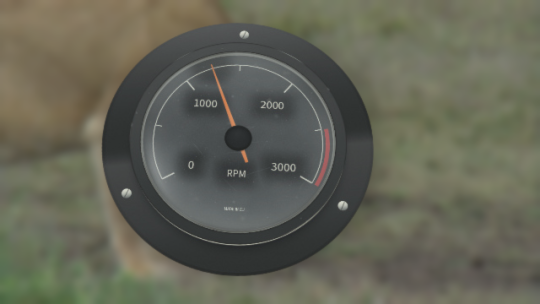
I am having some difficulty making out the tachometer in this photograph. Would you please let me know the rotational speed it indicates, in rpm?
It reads 1250 rpm
